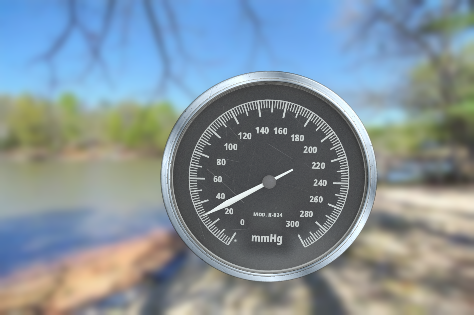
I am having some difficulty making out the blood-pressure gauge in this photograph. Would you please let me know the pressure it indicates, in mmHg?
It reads 30 mmHg
